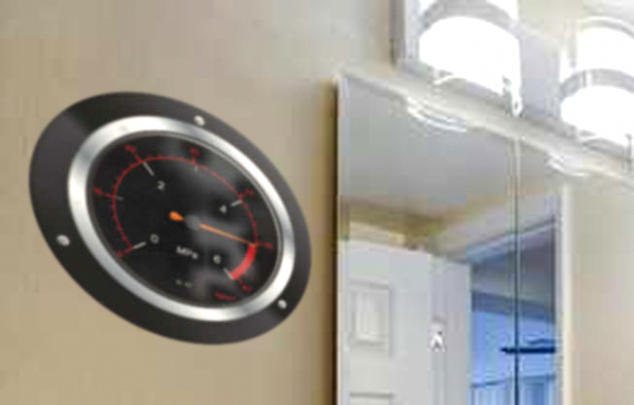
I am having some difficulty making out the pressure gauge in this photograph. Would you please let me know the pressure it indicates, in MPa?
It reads 5 MPa
